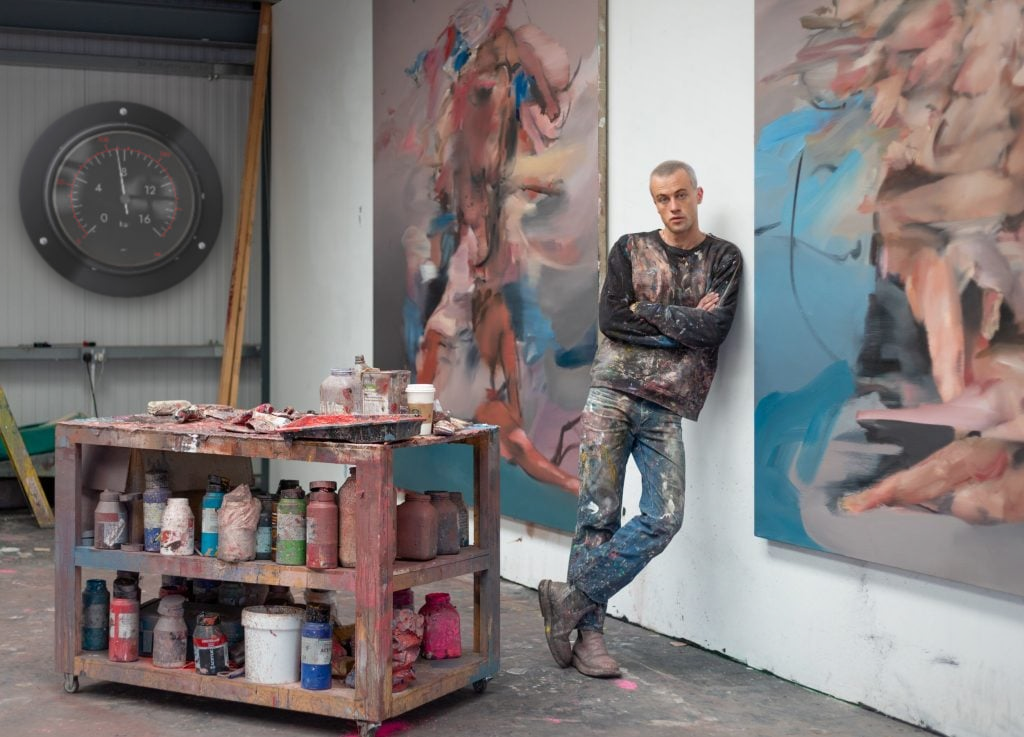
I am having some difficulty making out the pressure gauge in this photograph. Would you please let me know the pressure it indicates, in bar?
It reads 7.5 bar
